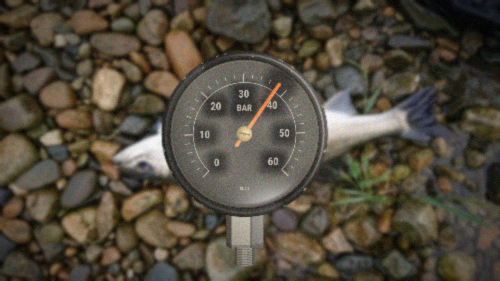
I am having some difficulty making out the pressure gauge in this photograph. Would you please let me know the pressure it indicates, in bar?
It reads 38 bar
